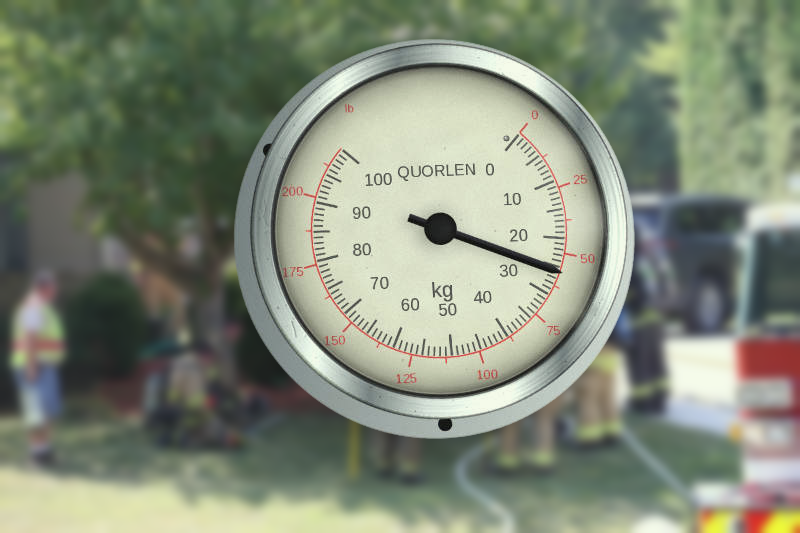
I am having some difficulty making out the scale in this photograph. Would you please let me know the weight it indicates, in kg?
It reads 26 kg
